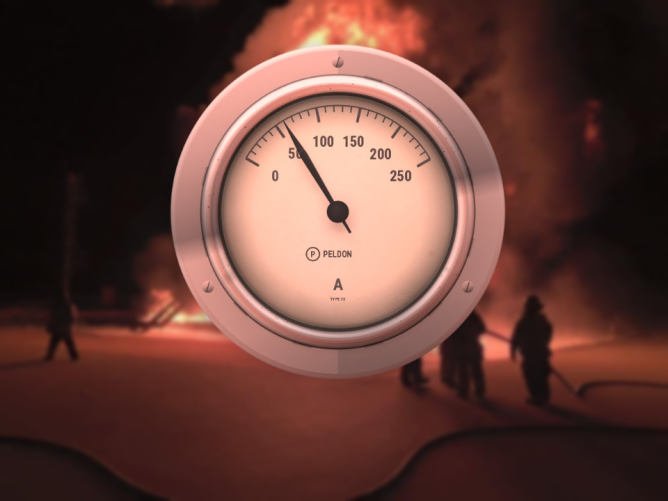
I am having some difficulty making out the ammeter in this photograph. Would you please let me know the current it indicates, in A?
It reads 60 A
